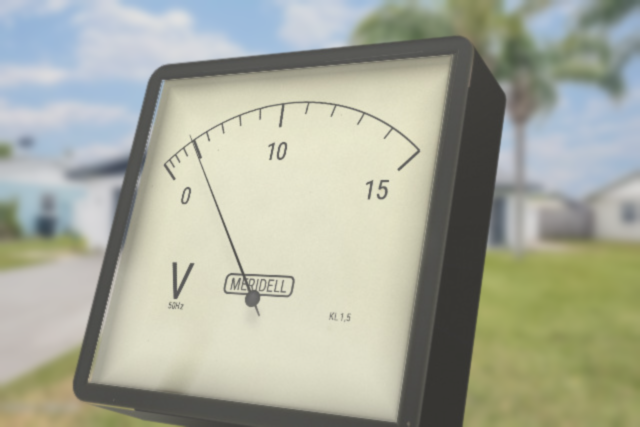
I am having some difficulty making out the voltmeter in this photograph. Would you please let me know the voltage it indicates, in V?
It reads 5 V
